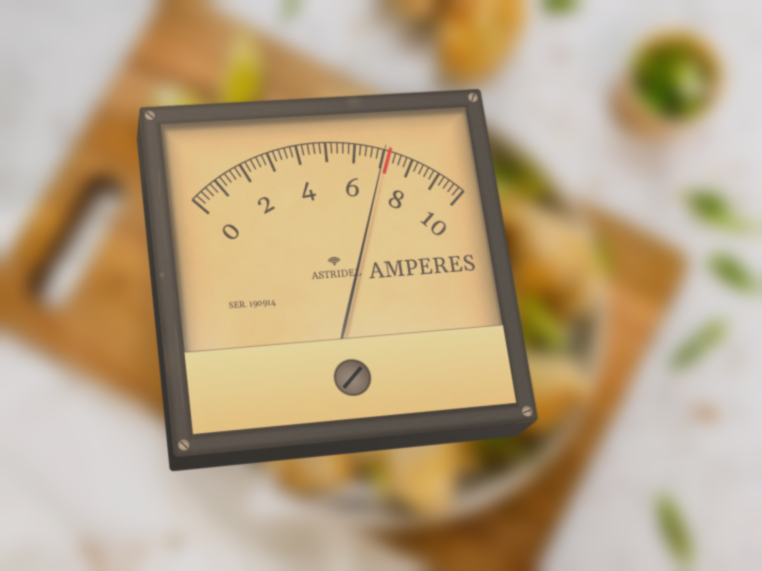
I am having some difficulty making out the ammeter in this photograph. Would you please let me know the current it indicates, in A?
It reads 7 A
